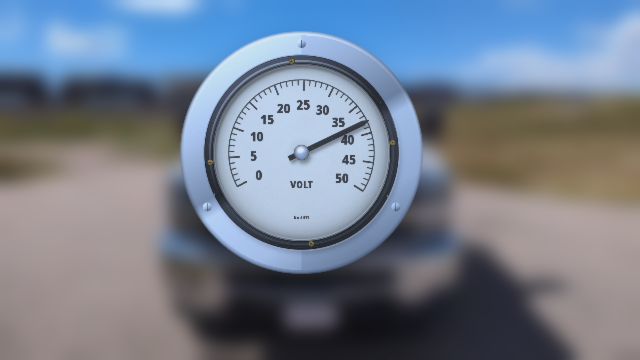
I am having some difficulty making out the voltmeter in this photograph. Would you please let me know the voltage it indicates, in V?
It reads 38 V
